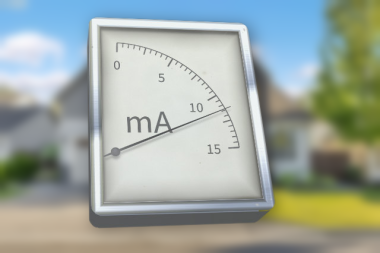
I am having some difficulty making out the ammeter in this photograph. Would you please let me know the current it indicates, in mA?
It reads 11.5 mA
